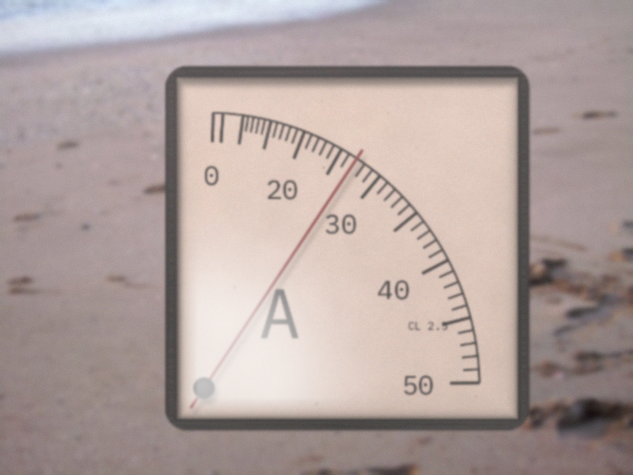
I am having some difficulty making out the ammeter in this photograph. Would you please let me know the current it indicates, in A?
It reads 27 A
